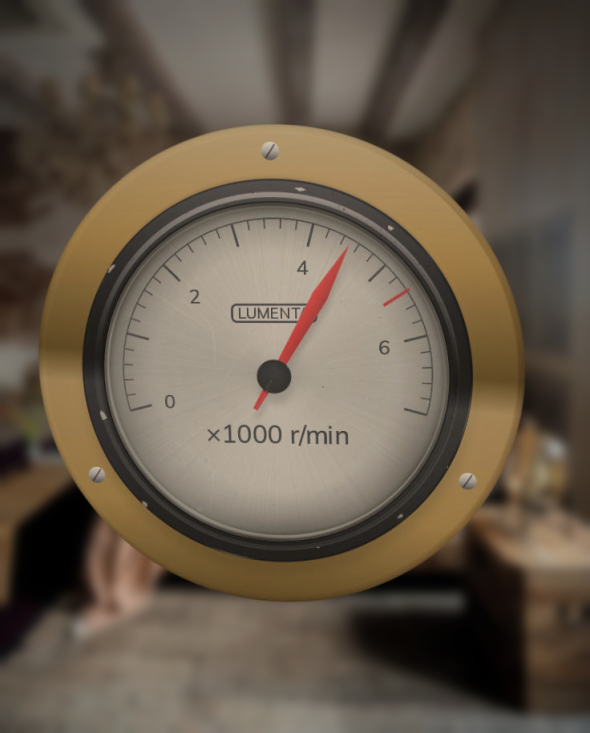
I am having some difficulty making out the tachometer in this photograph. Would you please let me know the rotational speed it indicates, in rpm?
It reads 4500 rpm
